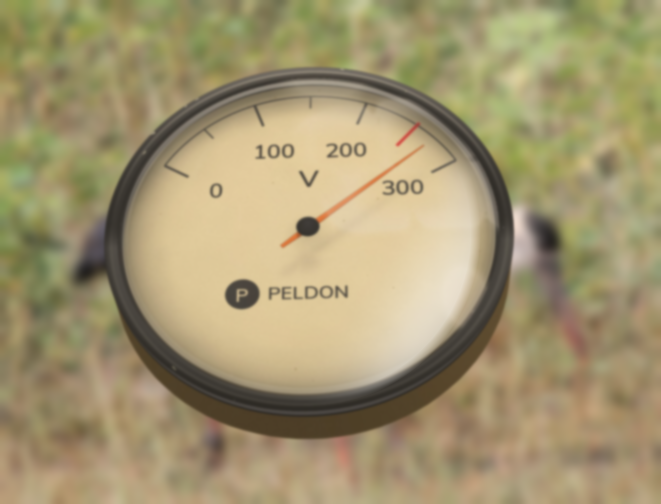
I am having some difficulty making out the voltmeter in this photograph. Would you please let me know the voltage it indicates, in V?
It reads 275 V
